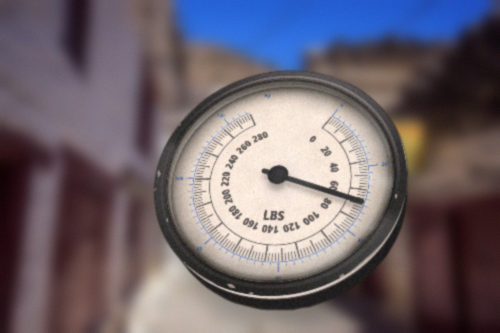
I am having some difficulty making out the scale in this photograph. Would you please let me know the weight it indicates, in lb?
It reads 70 lb
